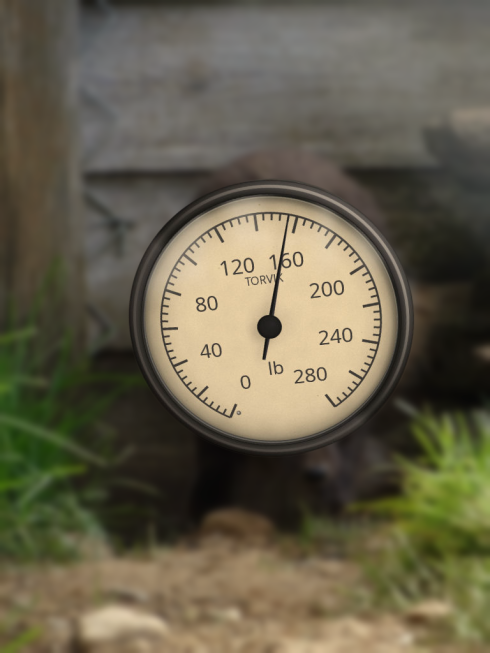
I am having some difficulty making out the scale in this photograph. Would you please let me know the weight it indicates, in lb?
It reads 156 lb
